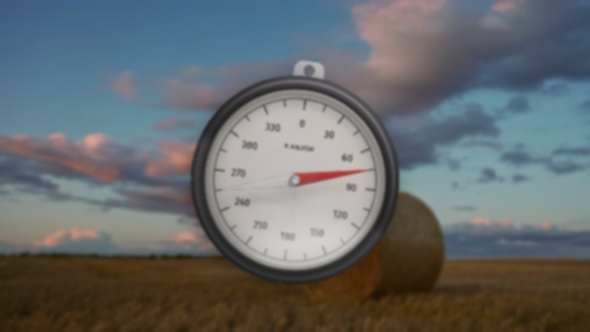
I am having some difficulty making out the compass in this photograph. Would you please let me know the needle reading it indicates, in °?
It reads 75 °
